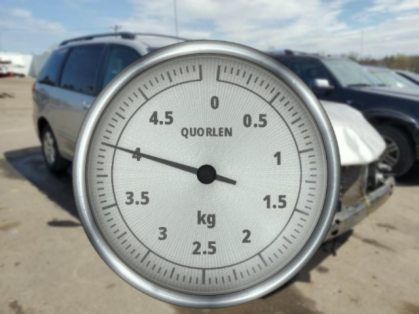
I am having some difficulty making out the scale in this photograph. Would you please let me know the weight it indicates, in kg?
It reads 4 kg
